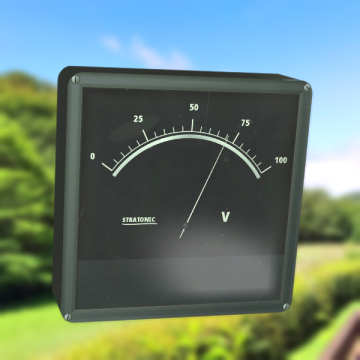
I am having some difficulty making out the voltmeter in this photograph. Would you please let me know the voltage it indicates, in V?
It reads 70 V
